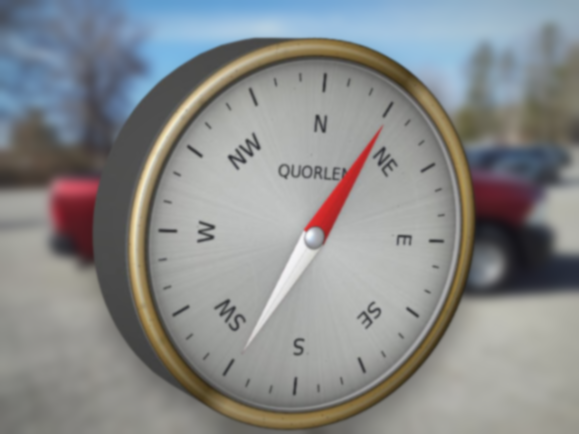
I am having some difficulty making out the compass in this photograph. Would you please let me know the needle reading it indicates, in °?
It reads 30 °
